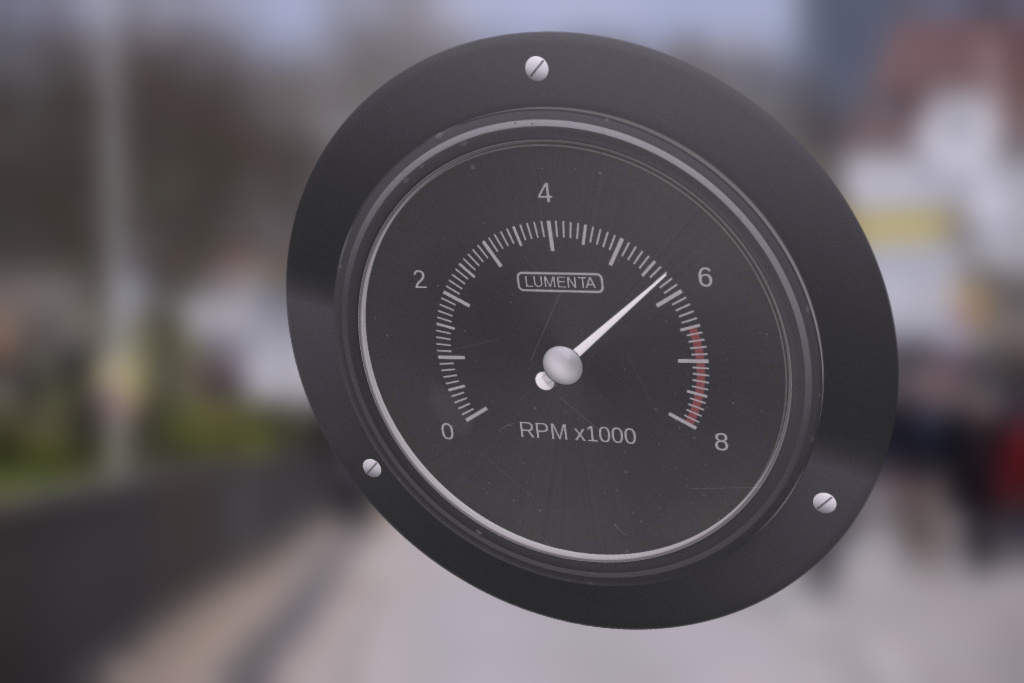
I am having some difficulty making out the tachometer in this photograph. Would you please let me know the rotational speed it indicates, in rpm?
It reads 5700 rpm
